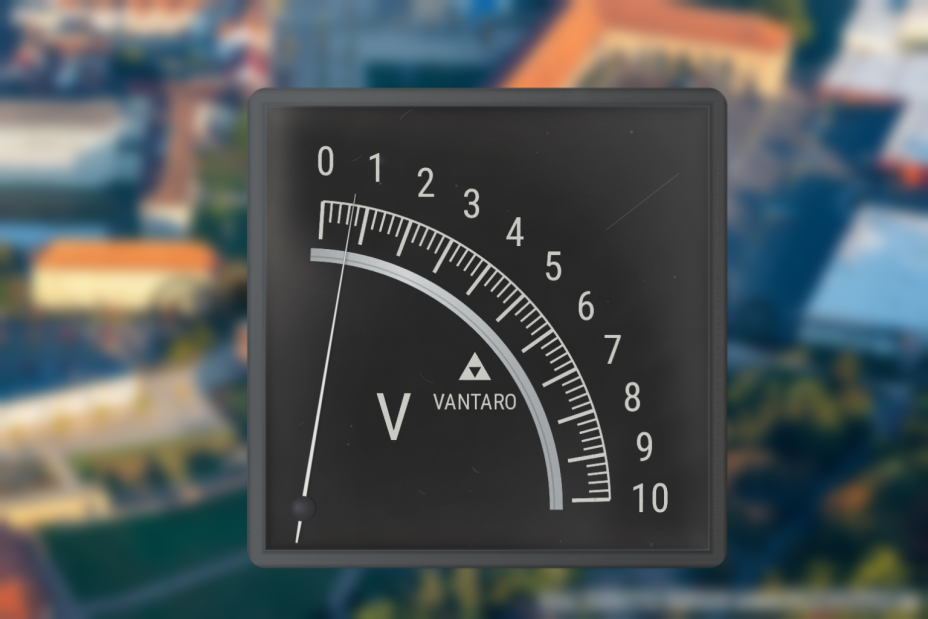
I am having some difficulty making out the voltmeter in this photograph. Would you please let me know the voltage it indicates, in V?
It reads 0.7 V
